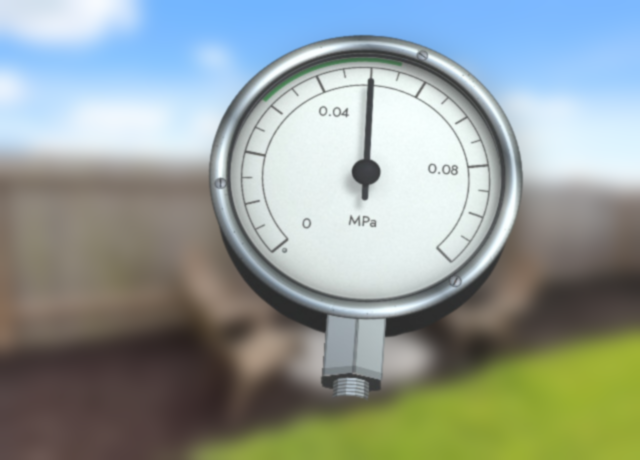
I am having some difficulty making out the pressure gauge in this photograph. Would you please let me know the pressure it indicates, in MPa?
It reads 0.05 MPa
